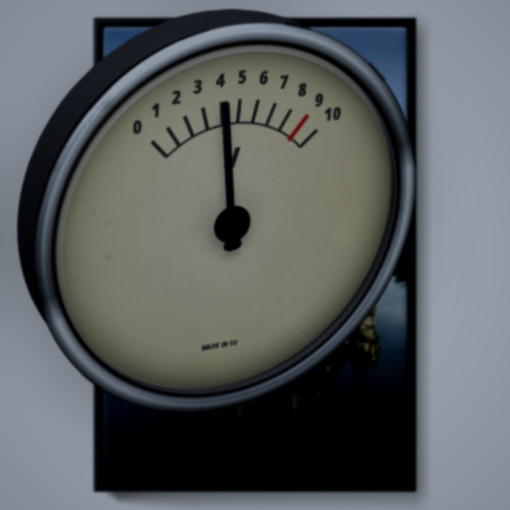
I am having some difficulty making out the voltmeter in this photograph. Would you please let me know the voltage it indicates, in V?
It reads 4 V
